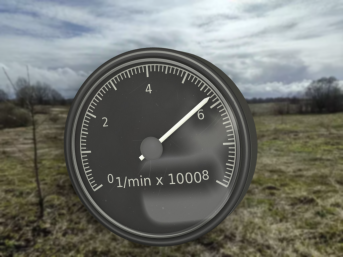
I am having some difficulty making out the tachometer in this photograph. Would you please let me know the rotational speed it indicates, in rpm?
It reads 5800 rpm
